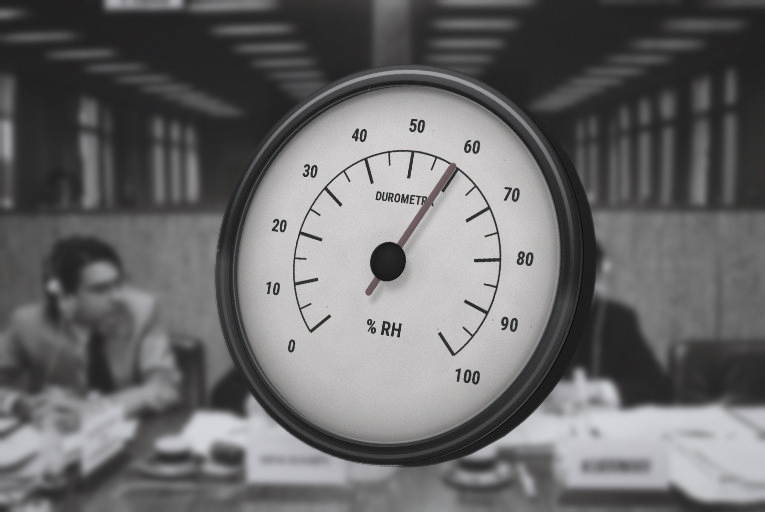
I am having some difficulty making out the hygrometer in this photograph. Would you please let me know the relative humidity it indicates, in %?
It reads 60 %
